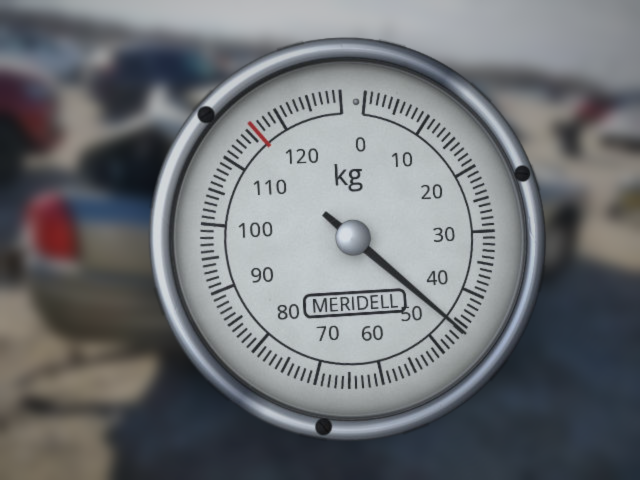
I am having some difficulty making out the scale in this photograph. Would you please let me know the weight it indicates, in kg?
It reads 46 kg
